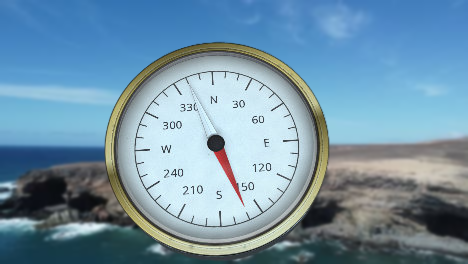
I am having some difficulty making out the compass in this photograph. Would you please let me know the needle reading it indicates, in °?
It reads 160 °
